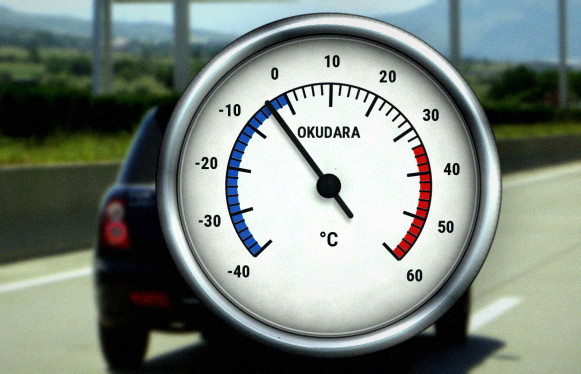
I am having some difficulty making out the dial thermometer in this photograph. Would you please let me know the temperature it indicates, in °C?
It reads -4 °C
